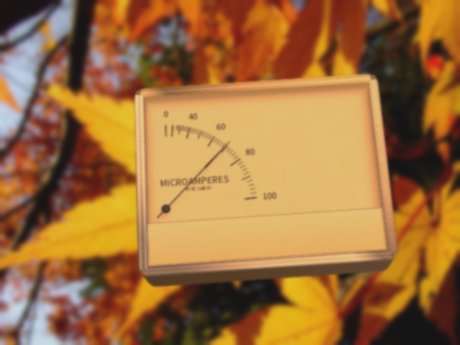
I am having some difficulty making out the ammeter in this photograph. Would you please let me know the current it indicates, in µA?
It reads 70 µA
